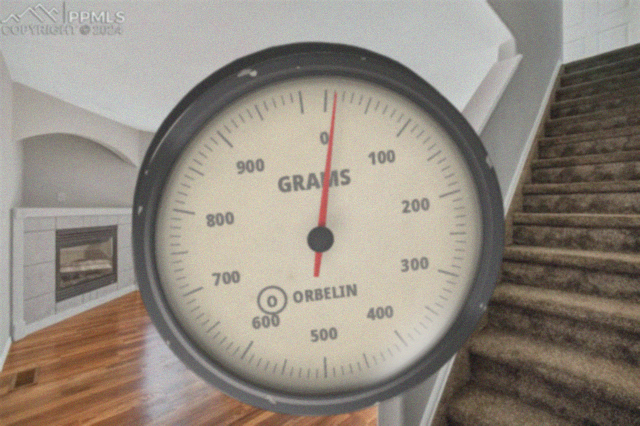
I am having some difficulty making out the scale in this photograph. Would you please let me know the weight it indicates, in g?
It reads 10 g
